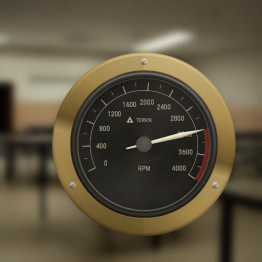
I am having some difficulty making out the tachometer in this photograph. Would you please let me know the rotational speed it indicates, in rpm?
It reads 3200 rpm
